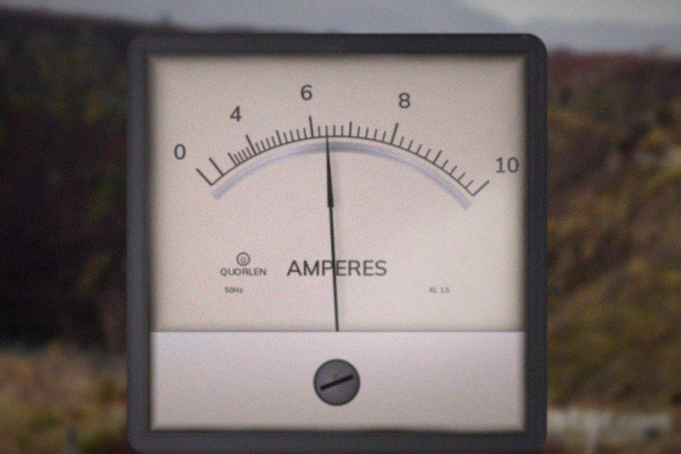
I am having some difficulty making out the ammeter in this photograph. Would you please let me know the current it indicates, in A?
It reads 6.4 A
